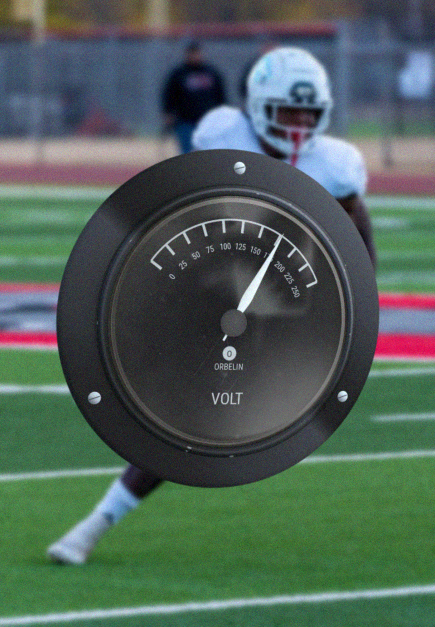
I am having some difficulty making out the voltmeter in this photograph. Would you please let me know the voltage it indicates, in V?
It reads 175 V
